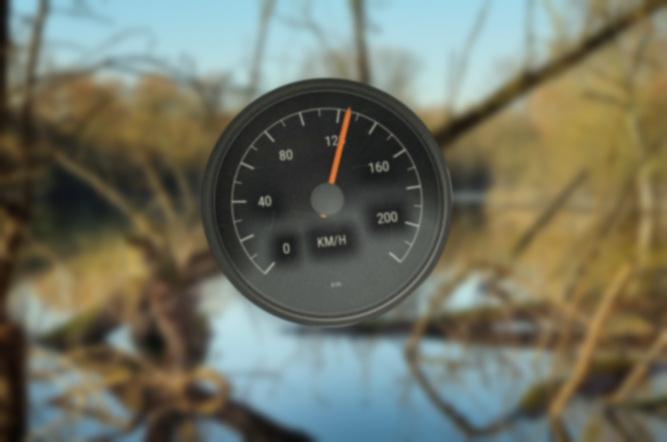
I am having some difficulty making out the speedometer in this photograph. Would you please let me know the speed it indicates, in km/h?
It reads 125 km/h
